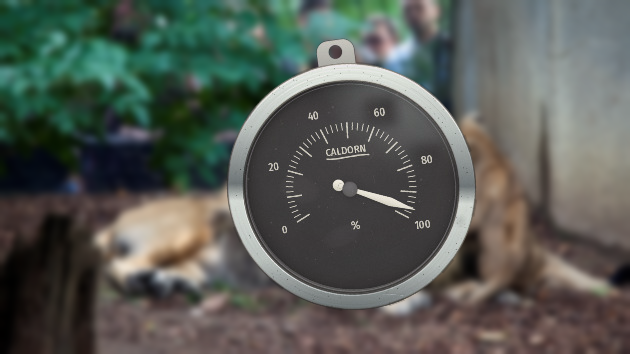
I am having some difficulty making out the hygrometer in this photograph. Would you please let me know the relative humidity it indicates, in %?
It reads 96 %
